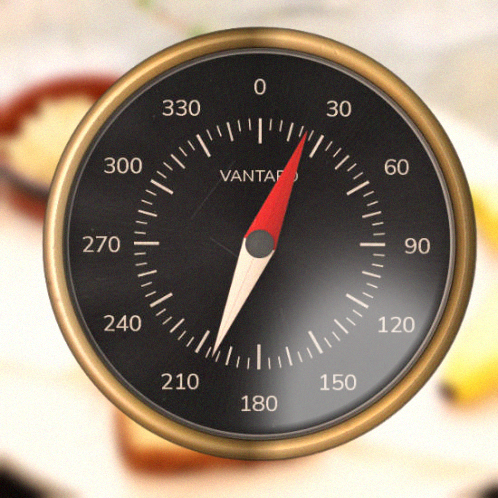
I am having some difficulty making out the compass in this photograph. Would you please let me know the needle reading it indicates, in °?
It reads 22.5 °
